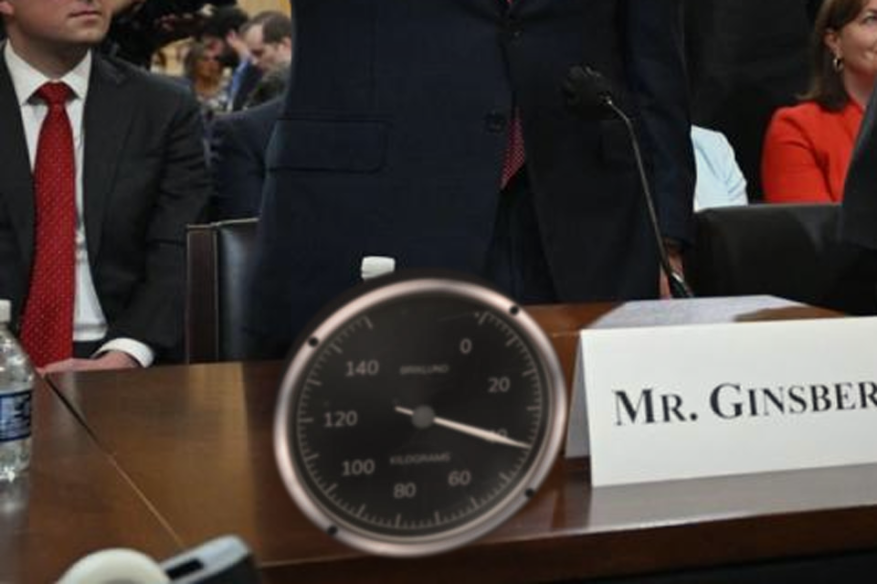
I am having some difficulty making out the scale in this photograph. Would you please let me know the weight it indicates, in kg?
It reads 40 kg
